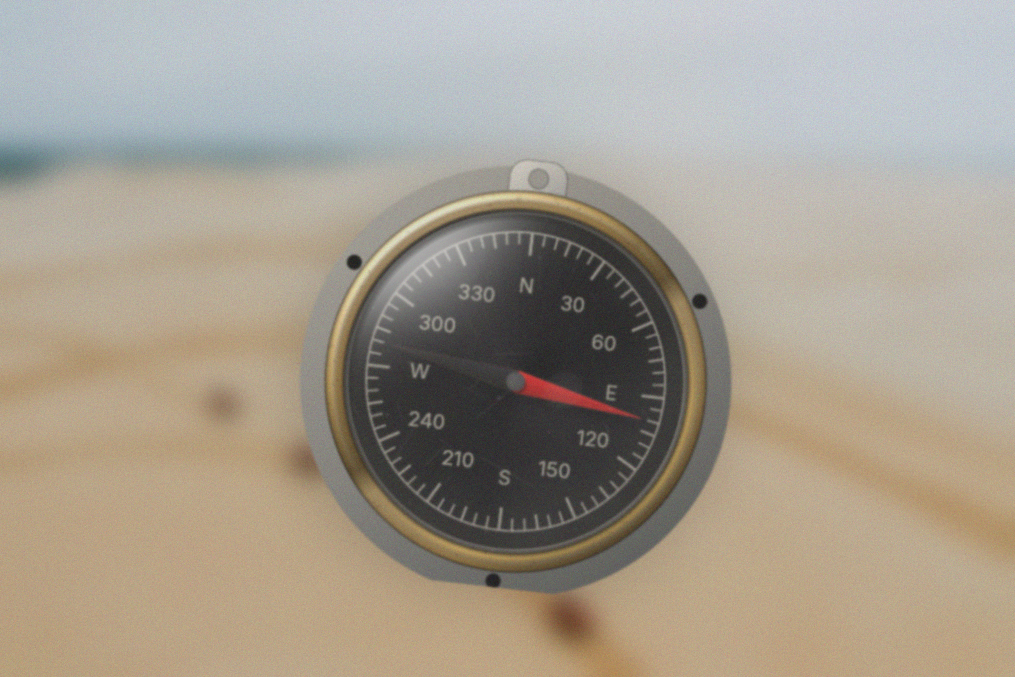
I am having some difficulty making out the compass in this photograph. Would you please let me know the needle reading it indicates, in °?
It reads 100 °
